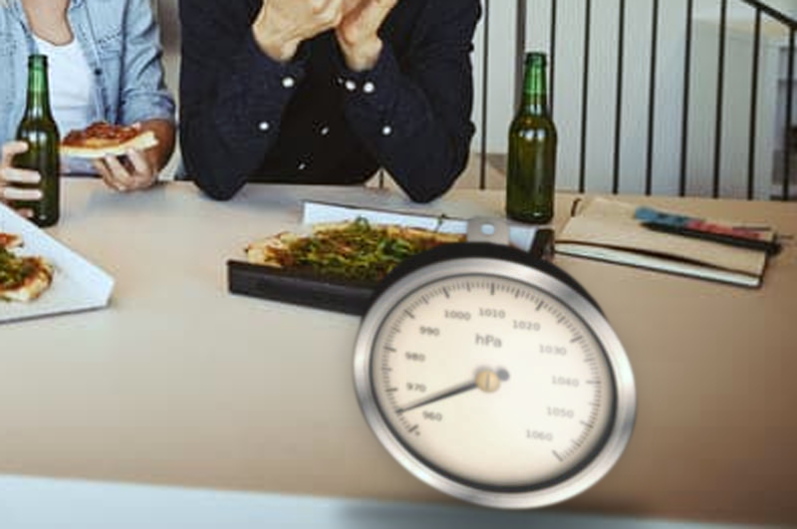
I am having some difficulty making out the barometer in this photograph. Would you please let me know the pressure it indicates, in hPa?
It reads 965 hPa
